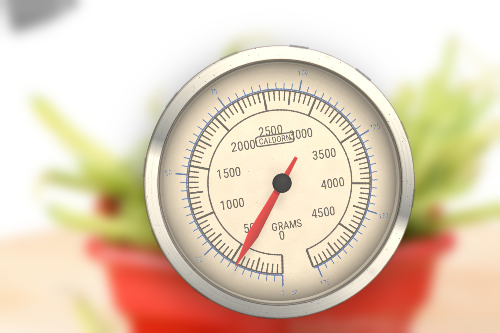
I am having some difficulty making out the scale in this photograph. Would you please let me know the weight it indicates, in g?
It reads 450 g
